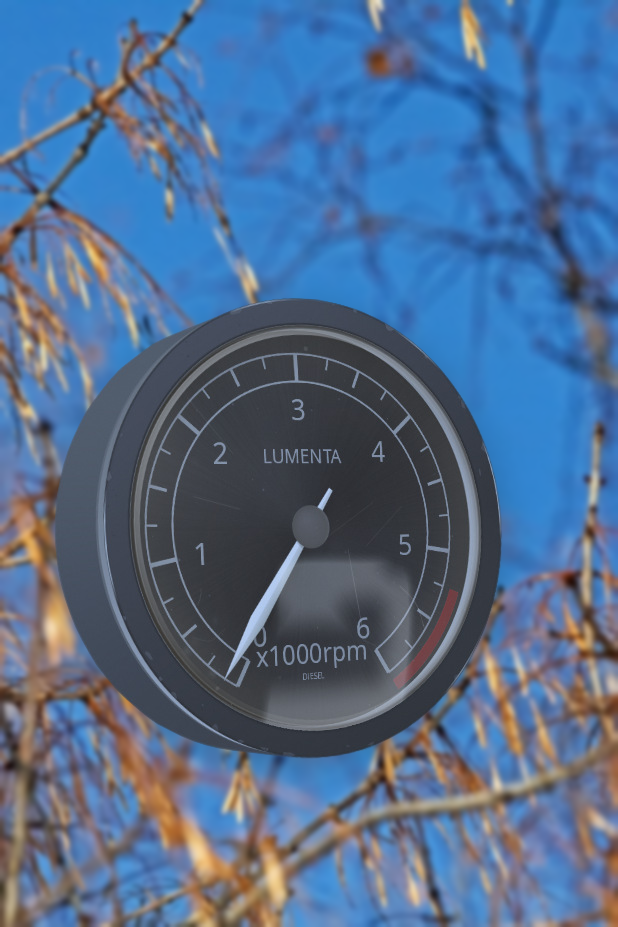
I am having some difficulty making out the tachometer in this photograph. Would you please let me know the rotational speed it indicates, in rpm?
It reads 125 rpm
